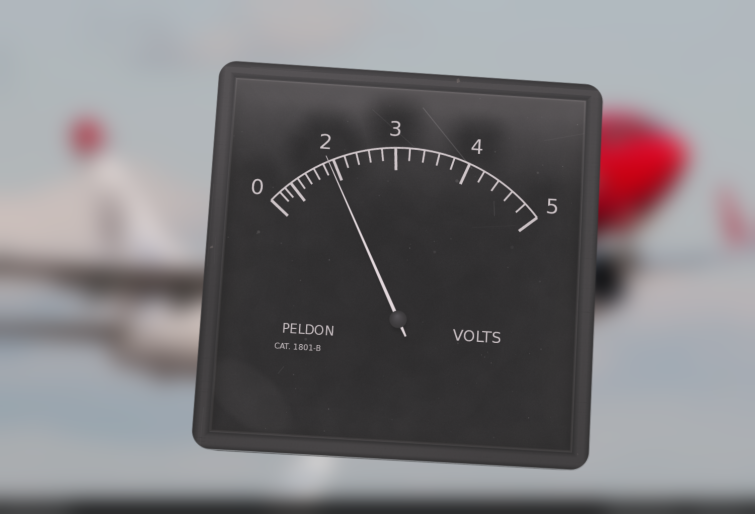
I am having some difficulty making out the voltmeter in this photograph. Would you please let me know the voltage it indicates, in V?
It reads 1.9 V
